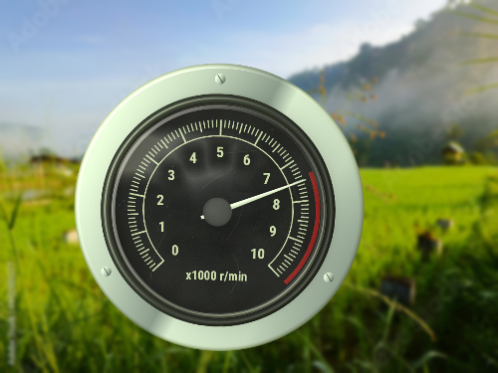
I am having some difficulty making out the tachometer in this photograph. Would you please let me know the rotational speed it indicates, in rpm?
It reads 7500 rpm
